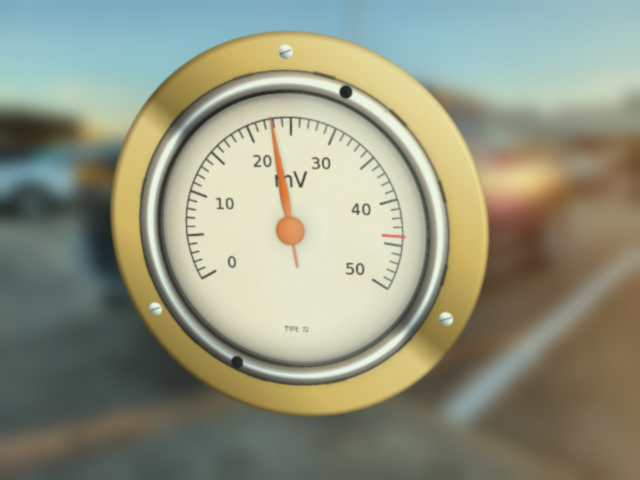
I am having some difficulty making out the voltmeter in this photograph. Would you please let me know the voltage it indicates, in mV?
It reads 23 mV
